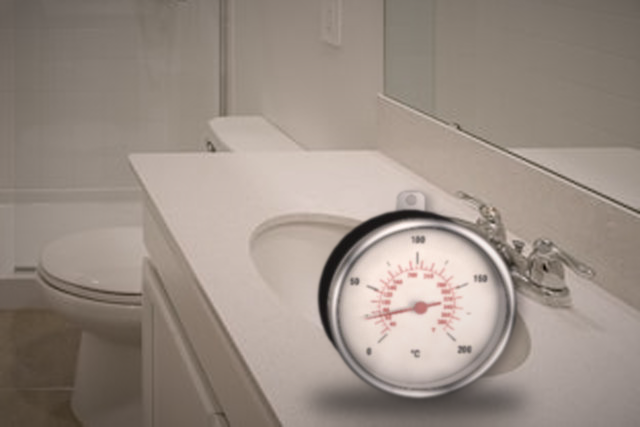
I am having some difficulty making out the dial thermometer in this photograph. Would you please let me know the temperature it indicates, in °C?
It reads 25 °C
